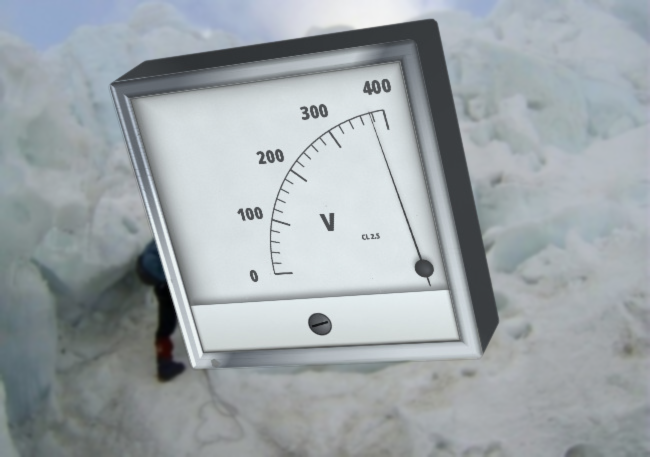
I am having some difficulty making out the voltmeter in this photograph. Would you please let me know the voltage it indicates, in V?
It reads 380 V
